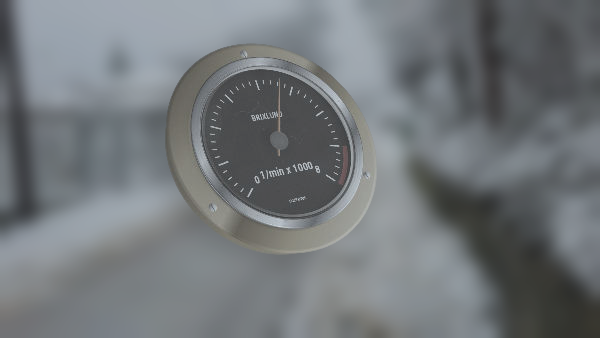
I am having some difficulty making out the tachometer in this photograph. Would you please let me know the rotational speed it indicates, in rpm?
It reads 4600 rpm
